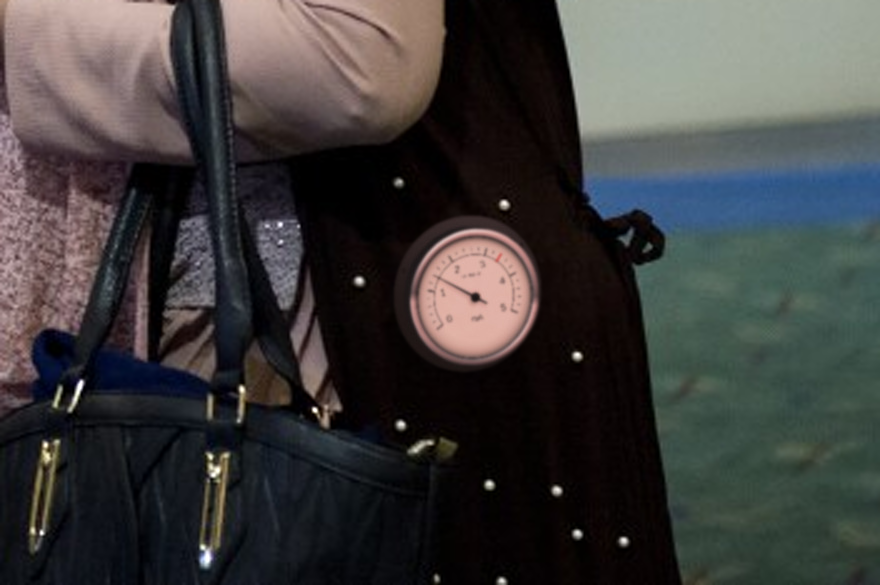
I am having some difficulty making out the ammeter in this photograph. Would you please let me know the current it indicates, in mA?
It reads 1.4 mA
